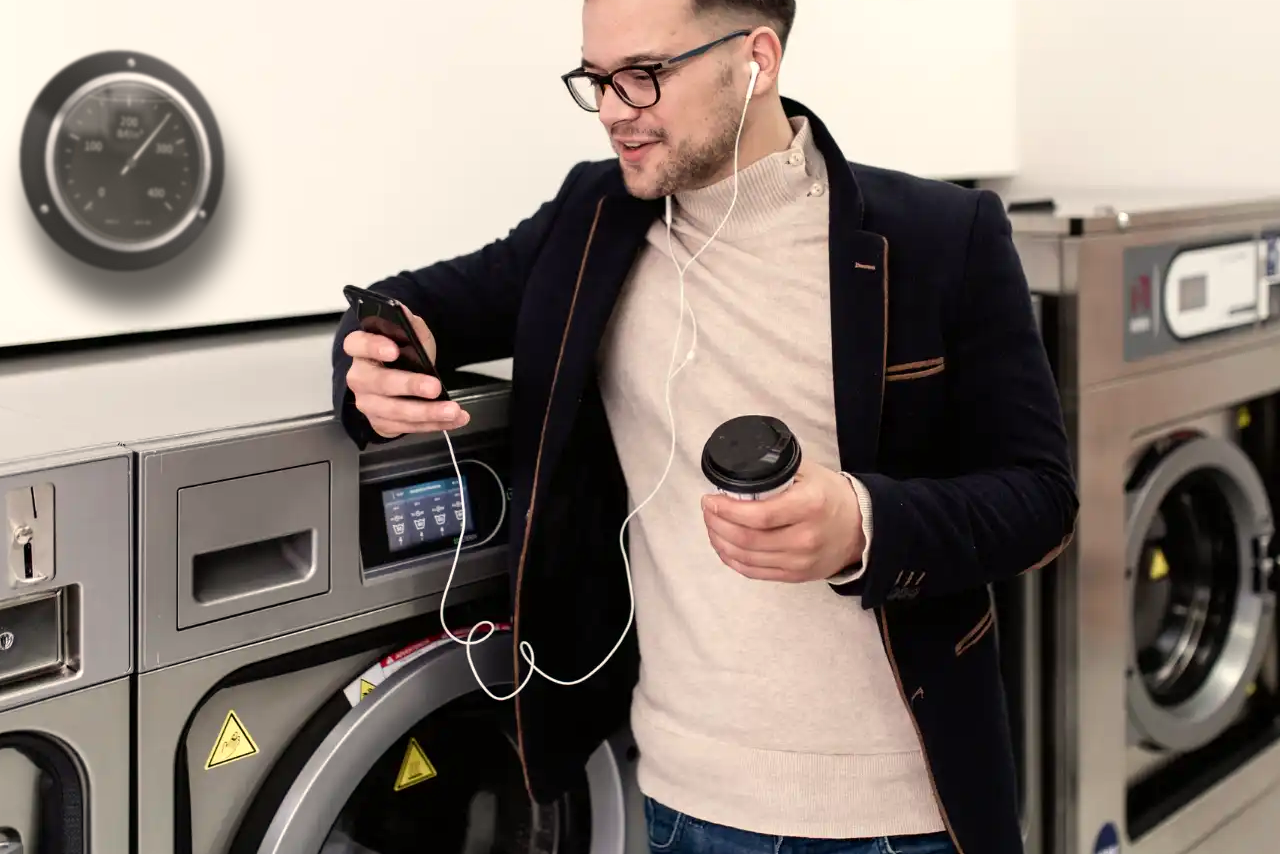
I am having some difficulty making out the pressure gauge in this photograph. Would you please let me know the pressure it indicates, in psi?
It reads 260 psi
